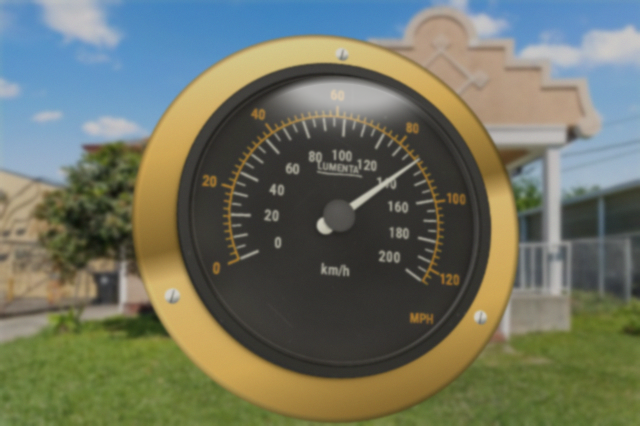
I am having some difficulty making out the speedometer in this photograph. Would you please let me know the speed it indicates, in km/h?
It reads 140 km/h
